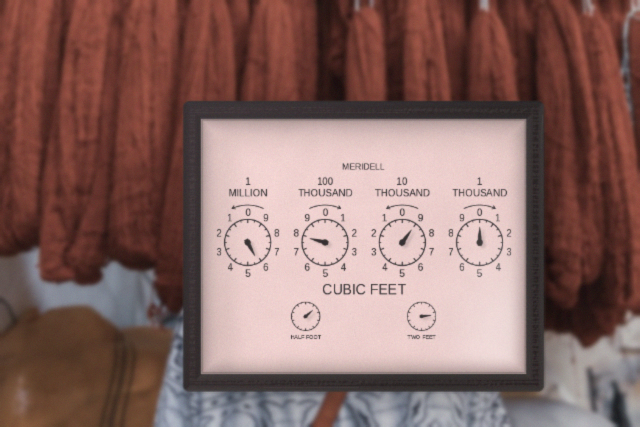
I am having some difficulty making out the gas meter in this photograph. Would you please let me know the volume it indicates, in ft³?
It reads 579000 ft³
